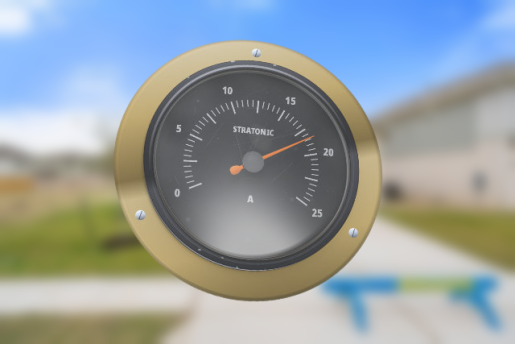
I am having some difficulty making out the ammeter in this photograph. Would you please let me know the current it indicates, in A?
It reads 18.5 A
